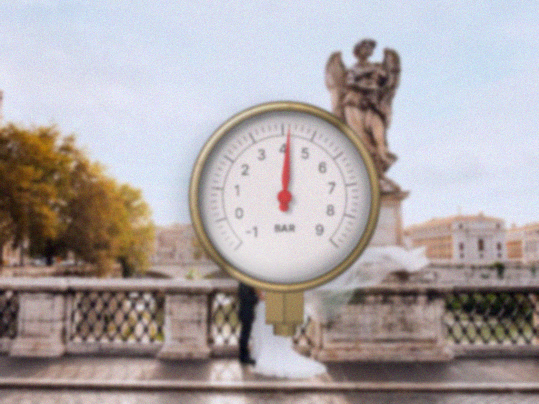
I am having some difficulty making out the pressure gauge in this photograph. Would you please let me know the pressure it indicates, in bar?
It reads 4.2 bar
